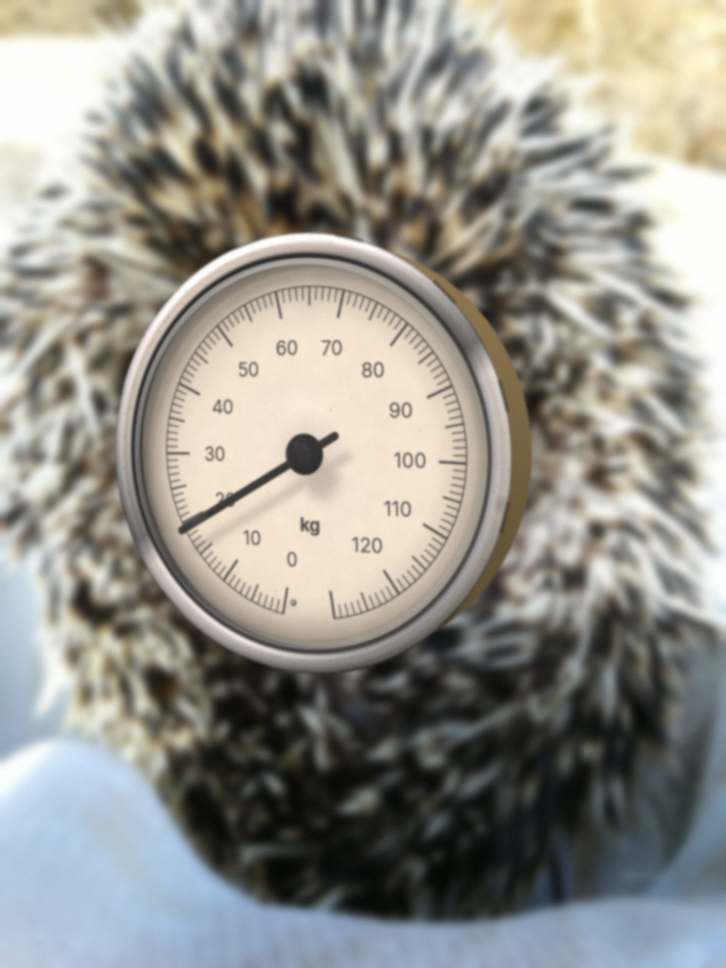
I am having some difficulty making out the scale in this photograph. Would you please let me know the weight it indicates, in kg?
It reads 19 kg
